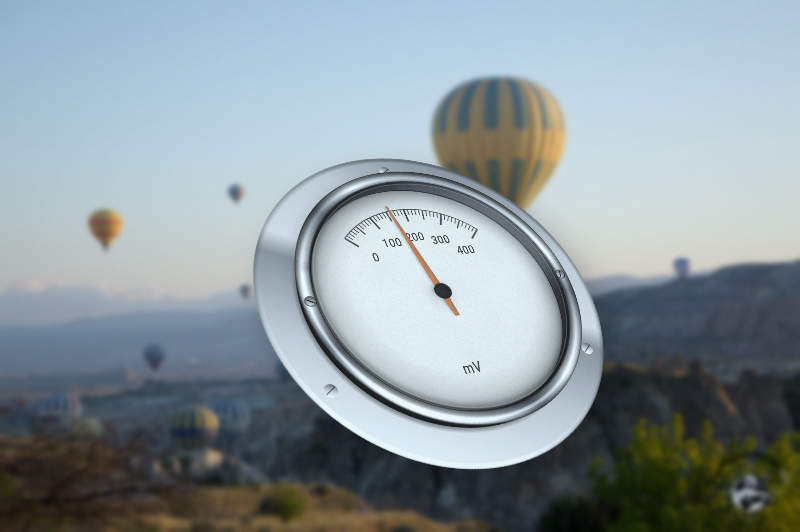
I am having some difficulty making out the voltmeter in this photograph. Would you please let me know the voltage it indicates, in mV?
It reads 150 mV
